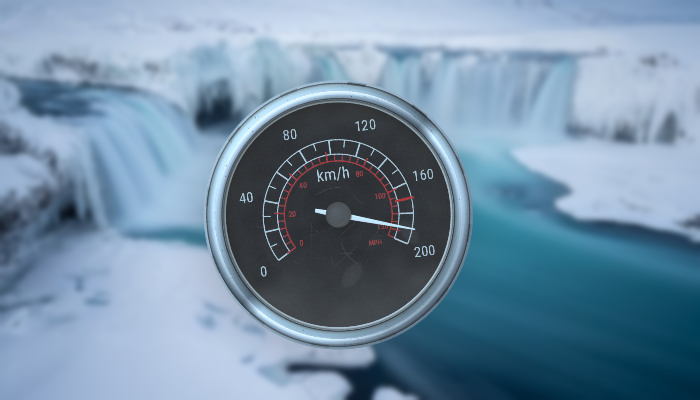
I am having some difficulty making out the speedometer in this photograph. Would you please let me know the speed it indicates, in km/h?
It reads 190 km/h
